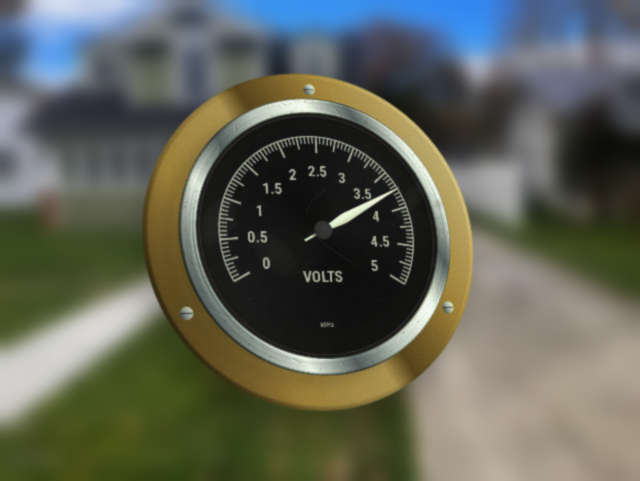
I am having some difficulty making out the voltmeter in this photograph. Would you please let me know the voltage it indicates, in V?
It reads 3.75 V
